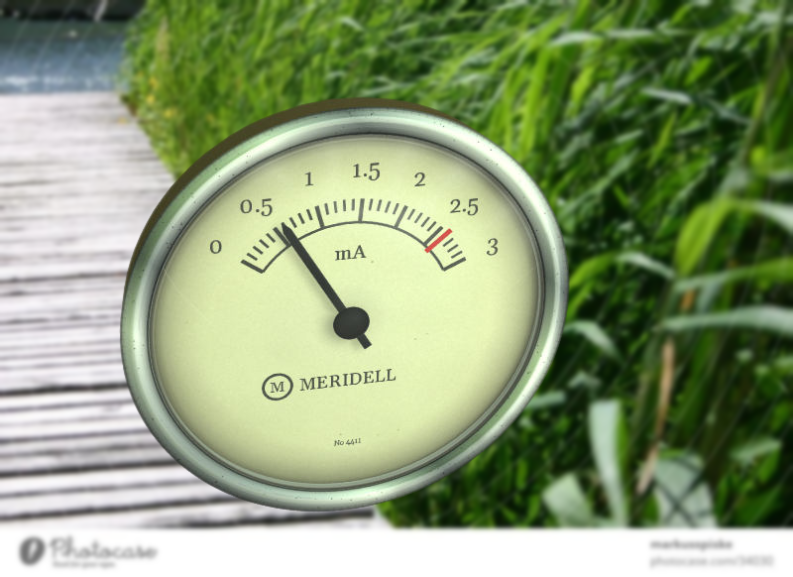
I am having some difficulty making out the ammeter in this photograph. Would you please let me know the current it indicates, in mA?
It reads 0.6 mA
